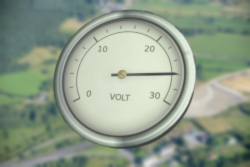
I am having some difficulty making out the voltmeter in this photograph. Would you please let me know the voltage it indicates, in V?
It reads 26 V
